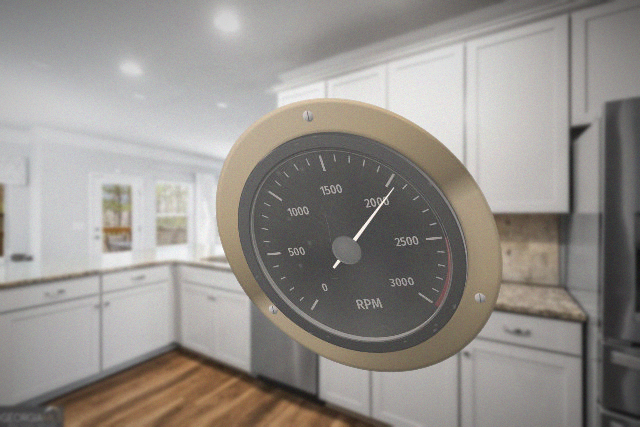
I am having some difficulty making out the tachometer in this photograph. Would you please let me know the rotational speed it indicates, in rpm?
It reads 2050 rpm
